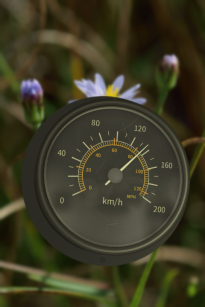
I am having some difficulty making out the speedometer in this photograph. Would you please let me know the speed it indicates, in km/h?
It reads 135 km/h
